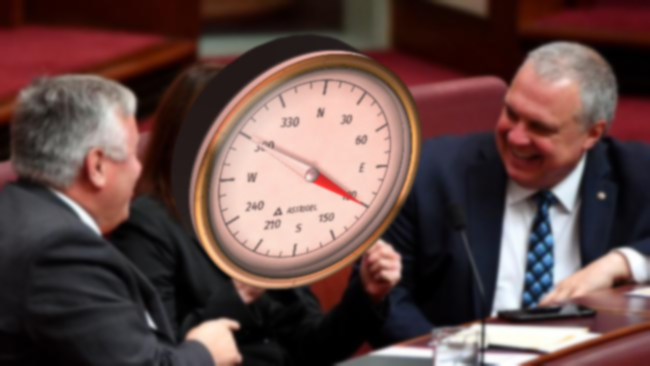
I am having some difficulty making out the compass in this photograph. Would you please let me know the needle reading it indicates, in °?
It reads 120 °
